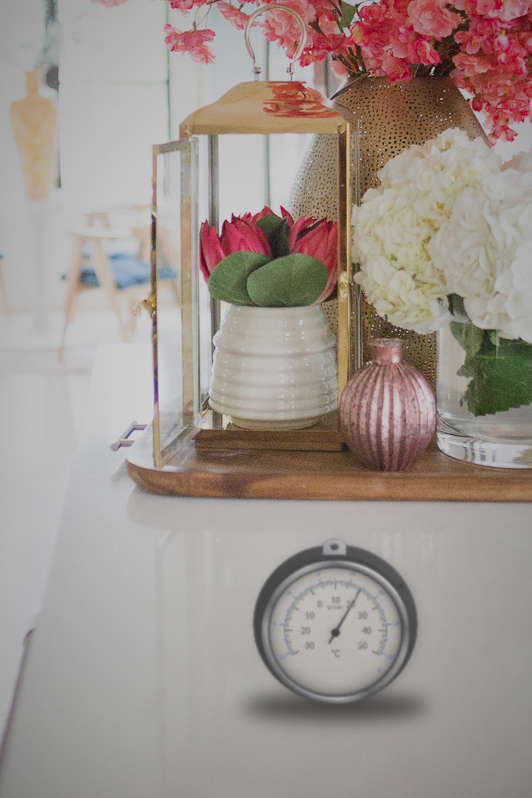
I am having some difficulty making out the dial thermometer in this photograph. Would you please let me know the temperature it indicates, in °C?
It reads 20 °C
